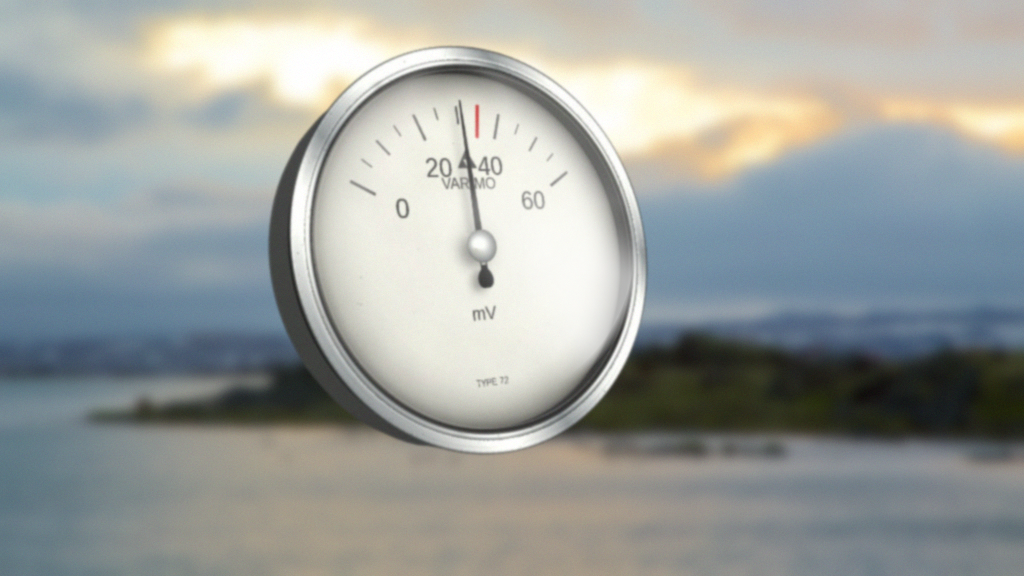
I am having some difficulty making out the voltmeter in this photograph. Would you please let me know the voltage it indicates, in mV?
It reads 30 mV
